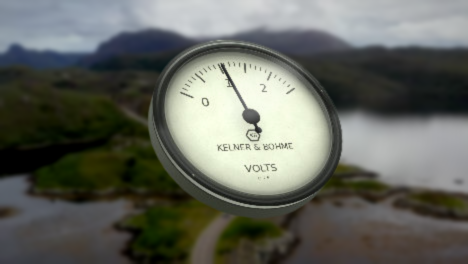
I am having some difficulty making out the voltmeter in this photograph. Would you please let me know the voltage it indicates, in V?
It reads 1 V
